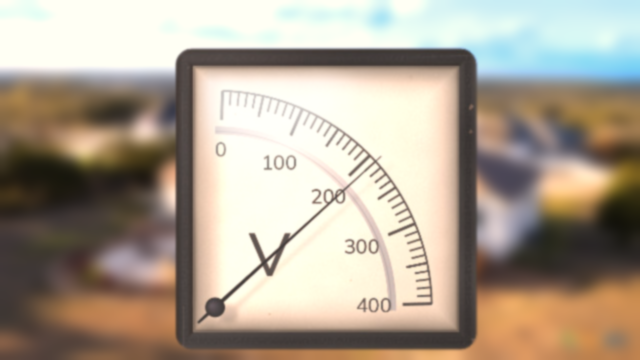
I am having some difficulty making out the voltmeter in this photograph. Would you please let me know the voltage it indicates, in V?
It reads 210 V
